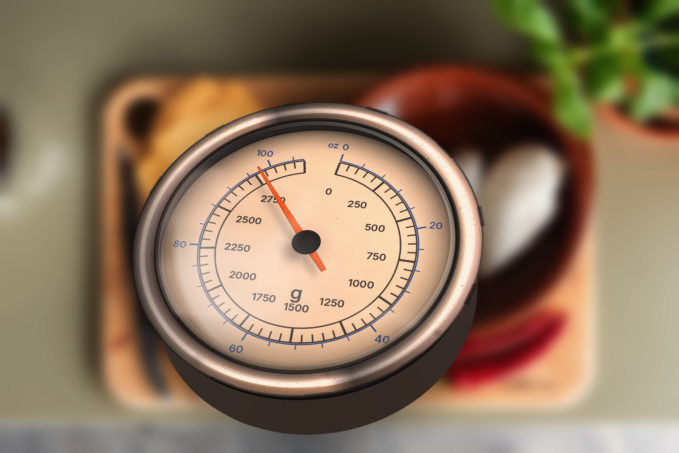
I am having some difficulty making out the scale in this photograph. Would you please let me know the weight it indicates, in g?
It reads 2775 g
